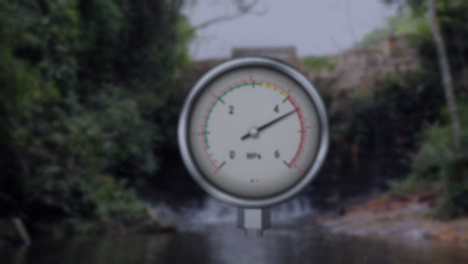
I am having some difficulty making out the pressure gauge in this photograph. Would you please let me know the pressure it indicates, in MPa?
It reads 4.4 MPa
